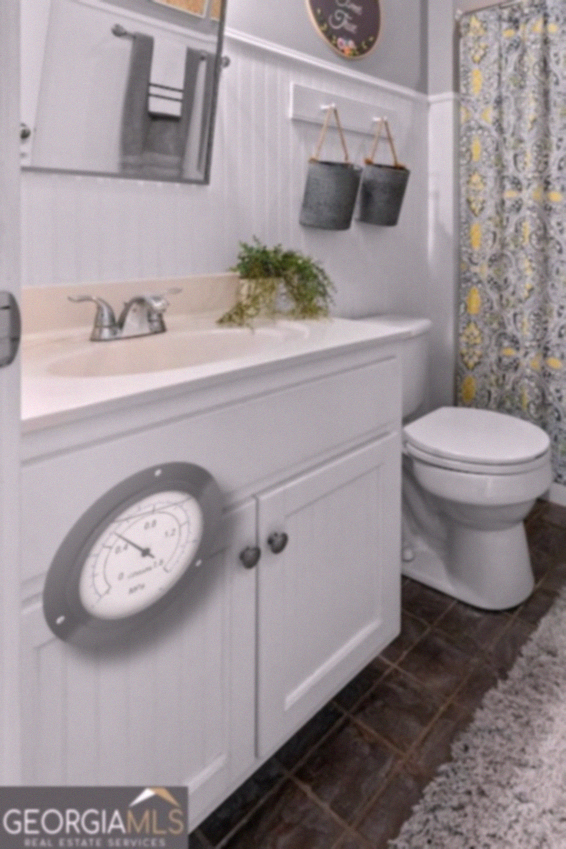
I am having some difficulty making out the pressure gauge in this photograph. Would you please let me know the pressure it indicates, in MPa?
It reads 0.5 MPa
